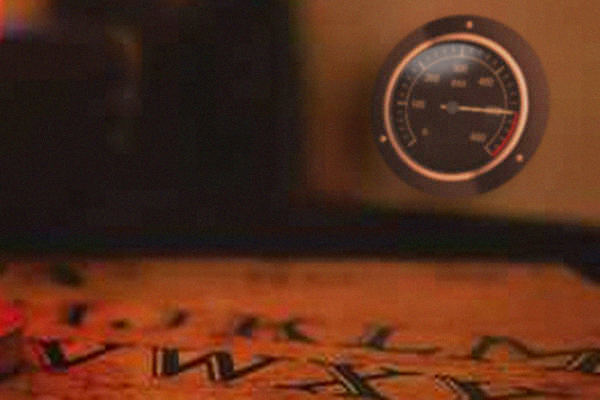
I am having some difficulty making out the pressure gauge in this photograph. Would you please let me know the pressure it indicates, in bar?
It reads 500 bar
